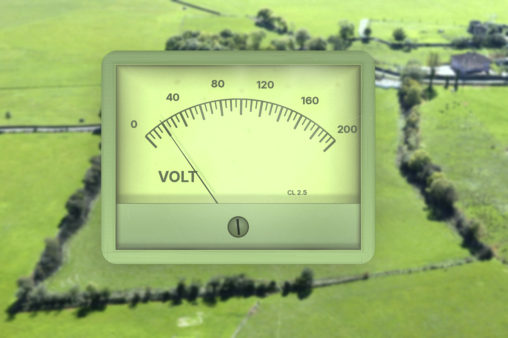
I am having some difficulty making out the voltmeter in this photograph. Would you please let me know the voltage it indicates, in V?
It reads 20 V
